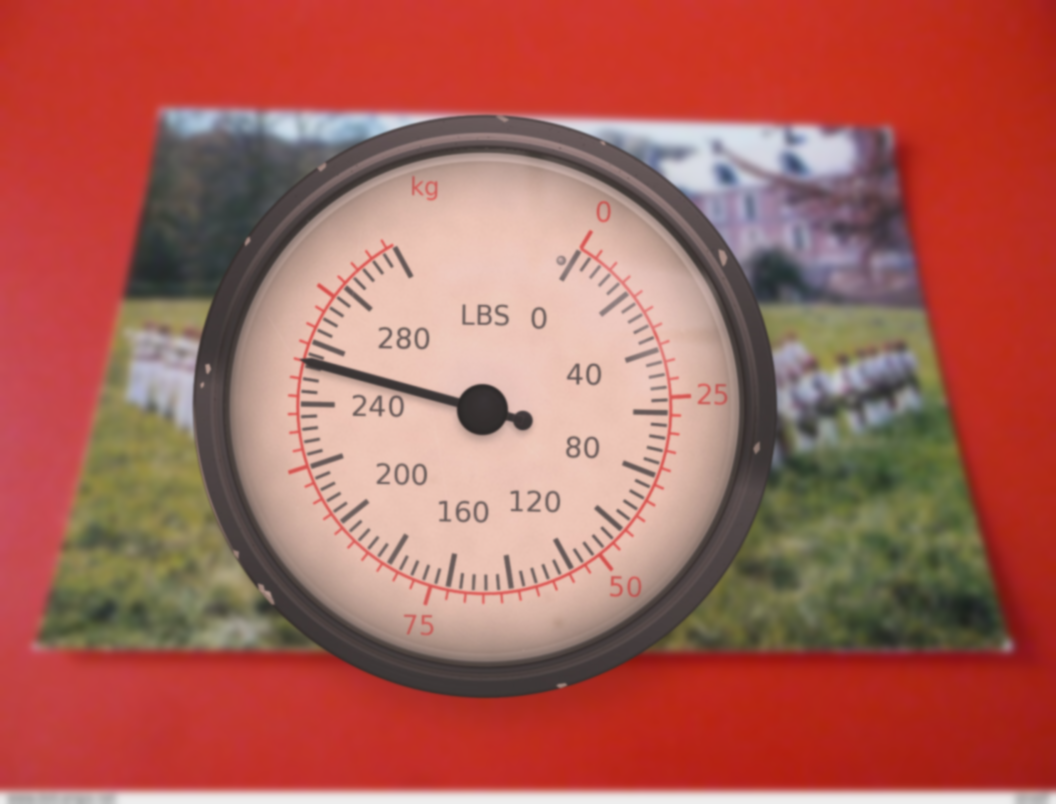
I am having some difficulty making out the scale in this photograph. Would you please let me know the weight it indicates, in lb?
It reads 254 lb
